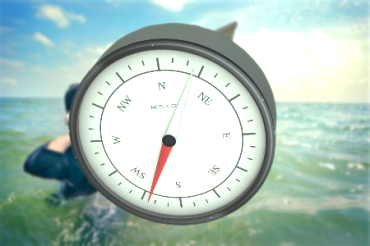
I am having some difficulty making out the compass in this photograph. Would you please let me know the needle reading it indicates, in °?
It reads 205 °
